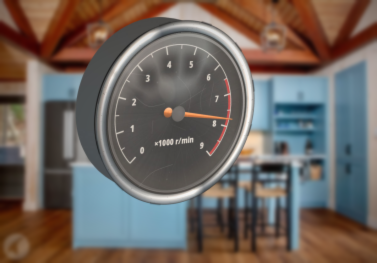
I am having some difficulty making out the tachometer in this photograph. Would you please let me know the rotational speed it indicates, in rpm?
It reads 7750 rpm
